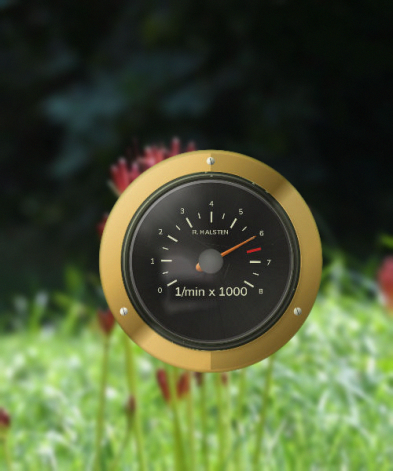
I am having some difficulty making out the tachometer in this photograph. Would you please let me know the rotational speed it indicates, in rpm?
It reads 6000 rpm
